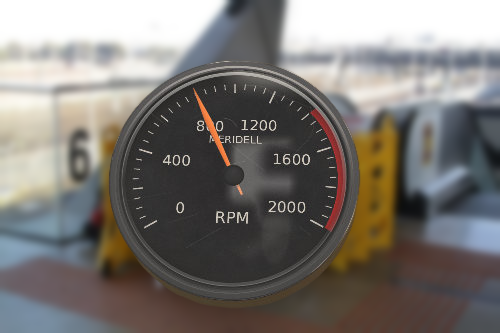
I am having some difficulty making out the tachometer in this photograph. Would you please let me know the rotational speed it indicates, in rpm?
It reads 800 rpm
